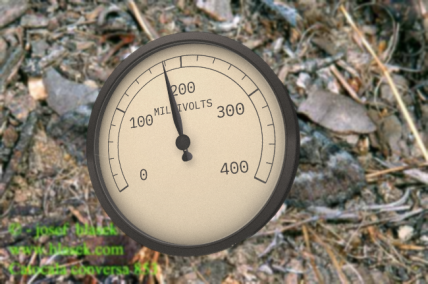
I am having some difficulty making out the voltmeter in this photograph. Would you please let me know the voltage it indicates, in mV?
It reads 180 mV
